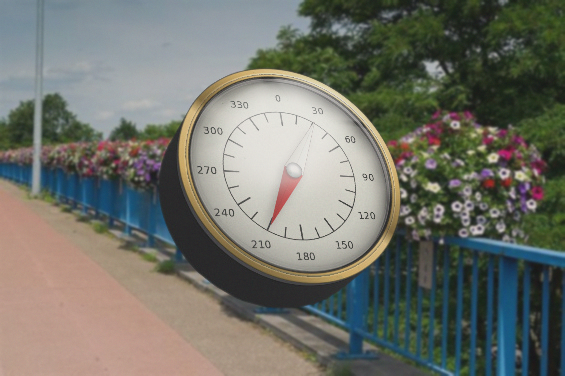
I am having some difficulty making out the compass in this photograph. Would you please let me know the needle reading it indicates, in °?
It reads 210 °
